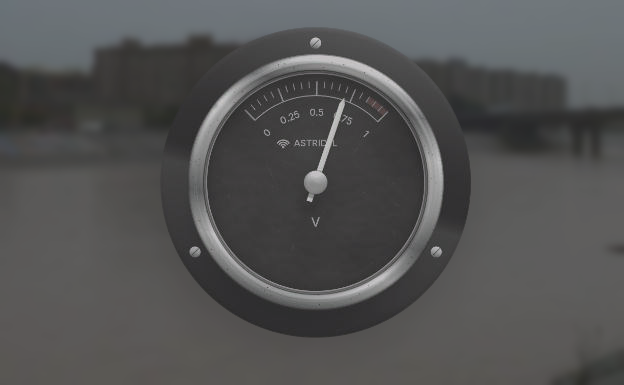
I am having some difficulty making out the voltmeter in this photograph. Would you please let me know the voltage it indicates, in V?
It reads 0.7 V
